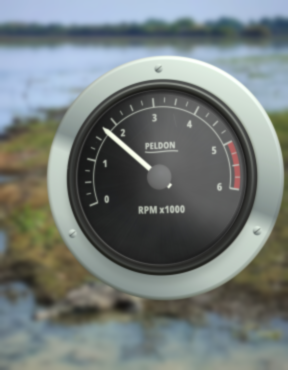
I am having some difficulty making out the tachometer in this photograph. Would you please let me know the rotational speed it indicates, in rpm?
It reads 1750 rpm
